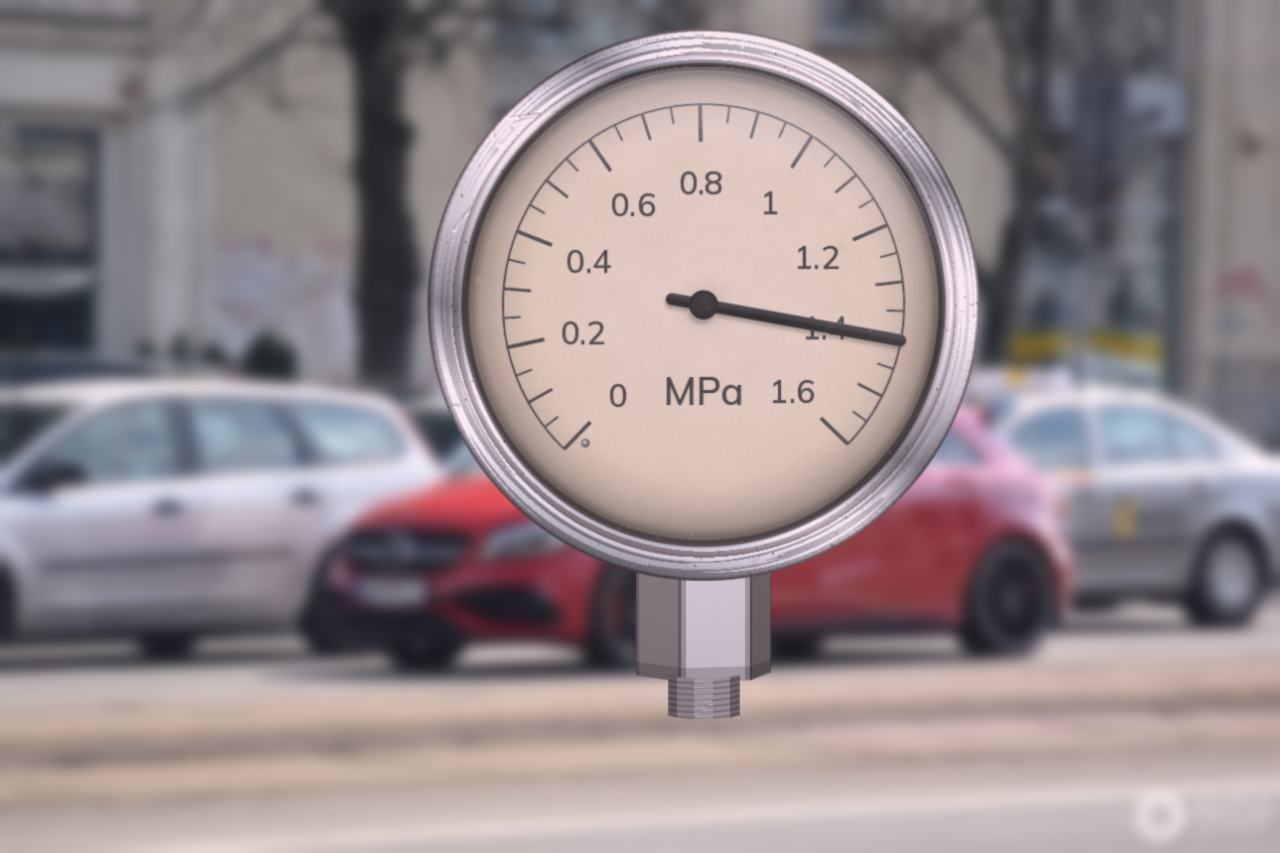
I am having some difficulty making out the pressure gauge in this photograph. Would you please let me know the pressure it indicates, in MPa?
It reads 1.4 MPa
